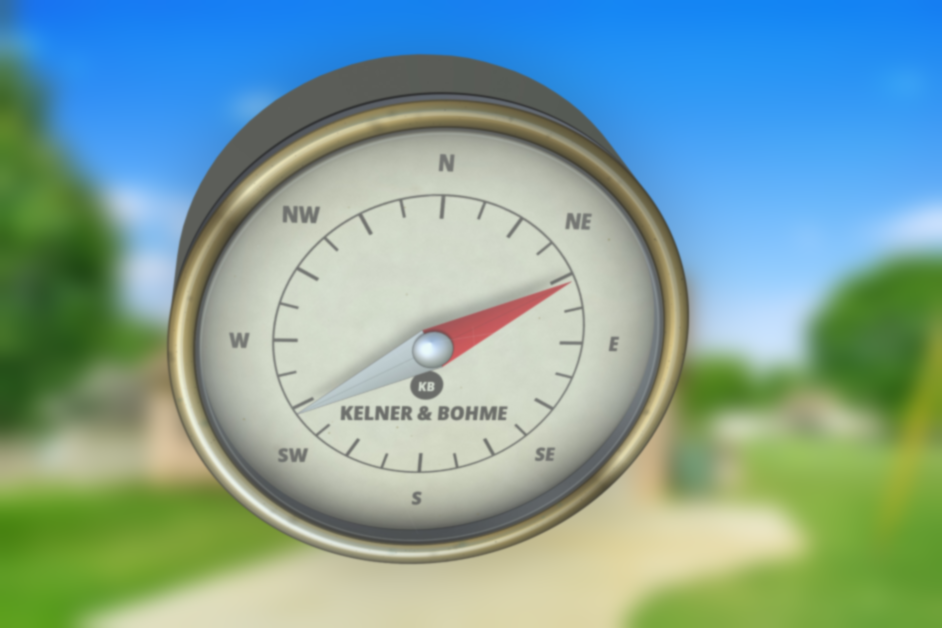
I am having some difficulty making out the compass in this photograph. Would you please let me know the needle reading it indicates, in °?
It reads 60 °
